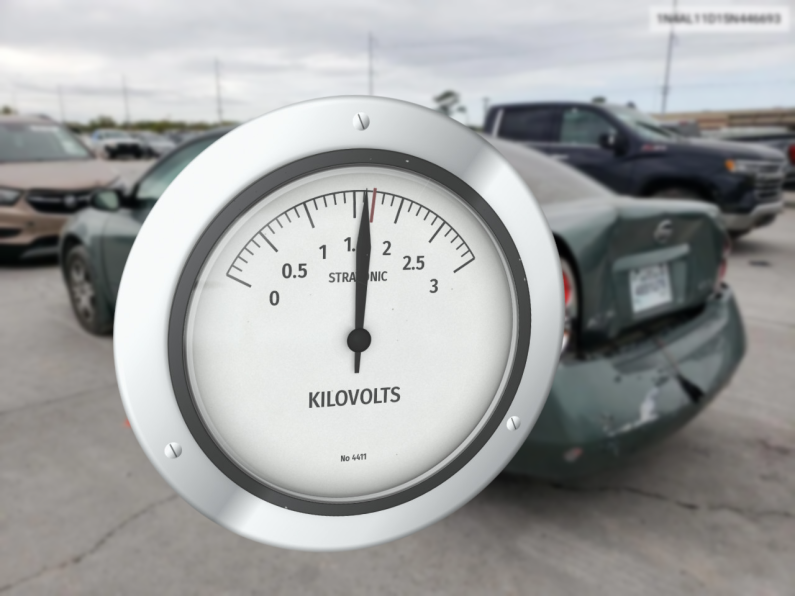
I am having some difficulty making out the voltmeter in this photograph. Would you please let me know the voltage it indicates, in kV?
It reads 1.6 kV
